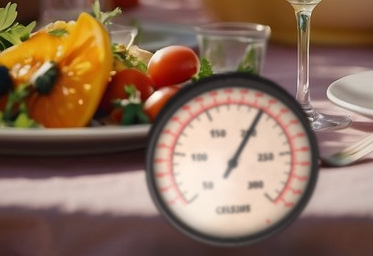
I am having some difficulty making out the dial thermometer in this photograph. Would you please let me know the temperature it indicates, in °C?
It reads 200 °C
